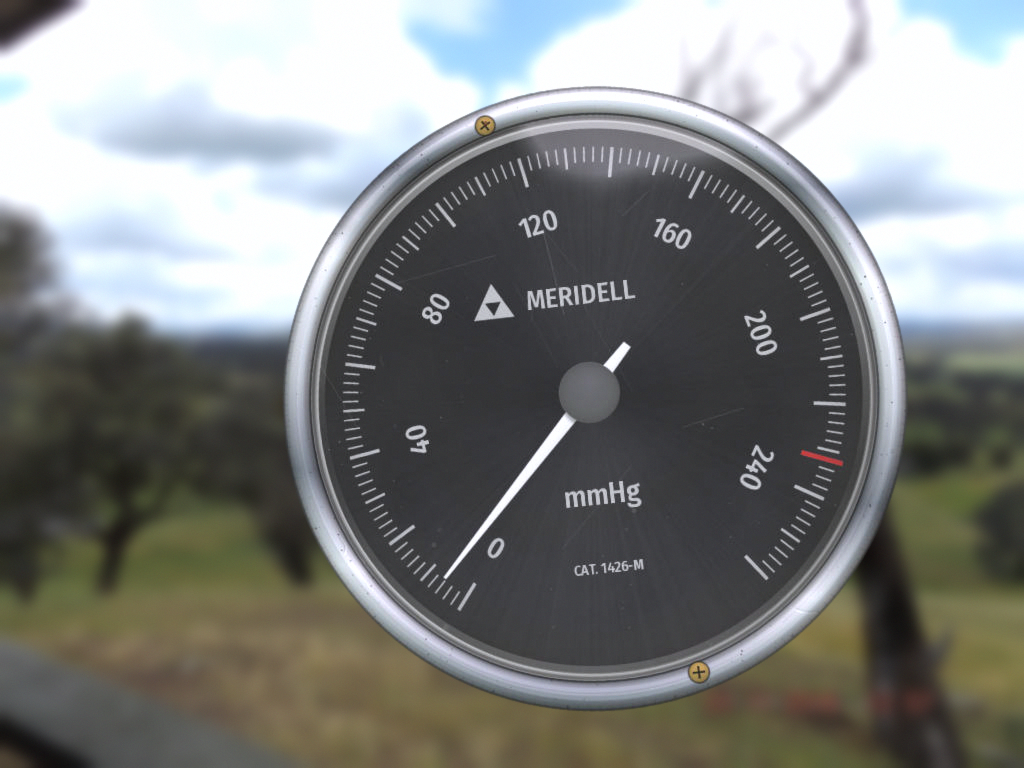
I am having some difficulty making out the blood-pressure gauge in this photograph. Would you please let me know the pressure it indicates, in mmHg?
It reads 6 mmHg
